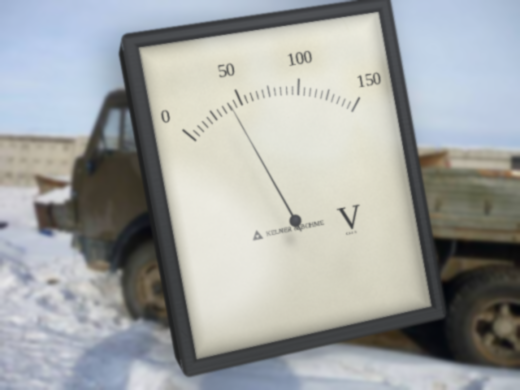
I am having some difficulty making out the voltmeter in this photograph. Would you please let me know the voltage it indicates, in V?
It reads 40 V
